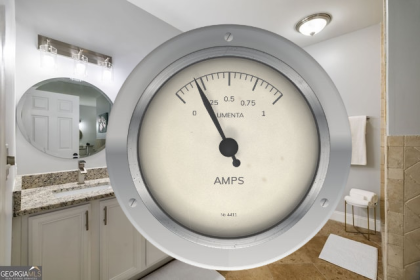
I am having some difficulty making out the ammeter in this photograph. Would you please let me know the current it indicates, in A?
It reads 0.2 A
